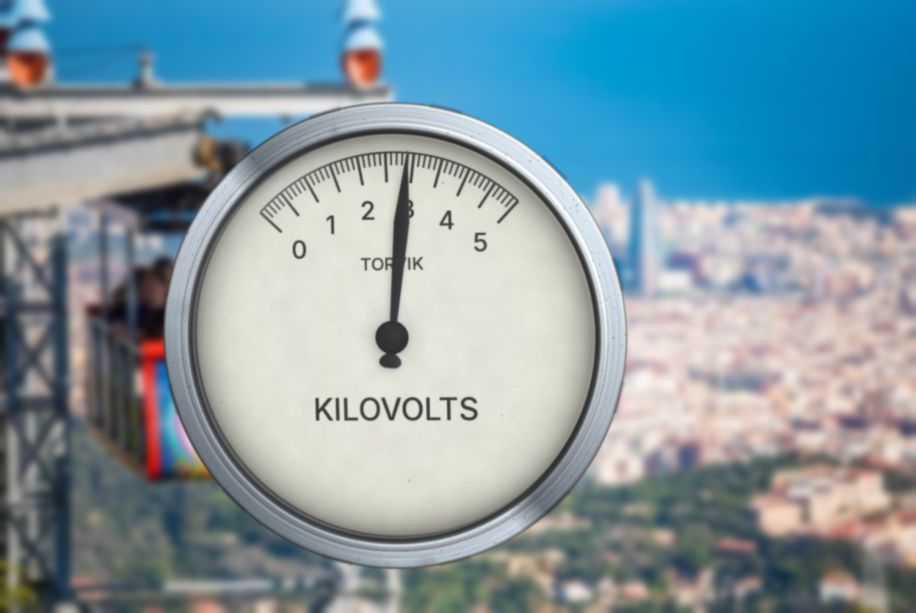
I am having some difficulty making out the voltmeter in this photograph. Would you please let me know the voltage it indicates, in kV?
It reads 2.9 kV
